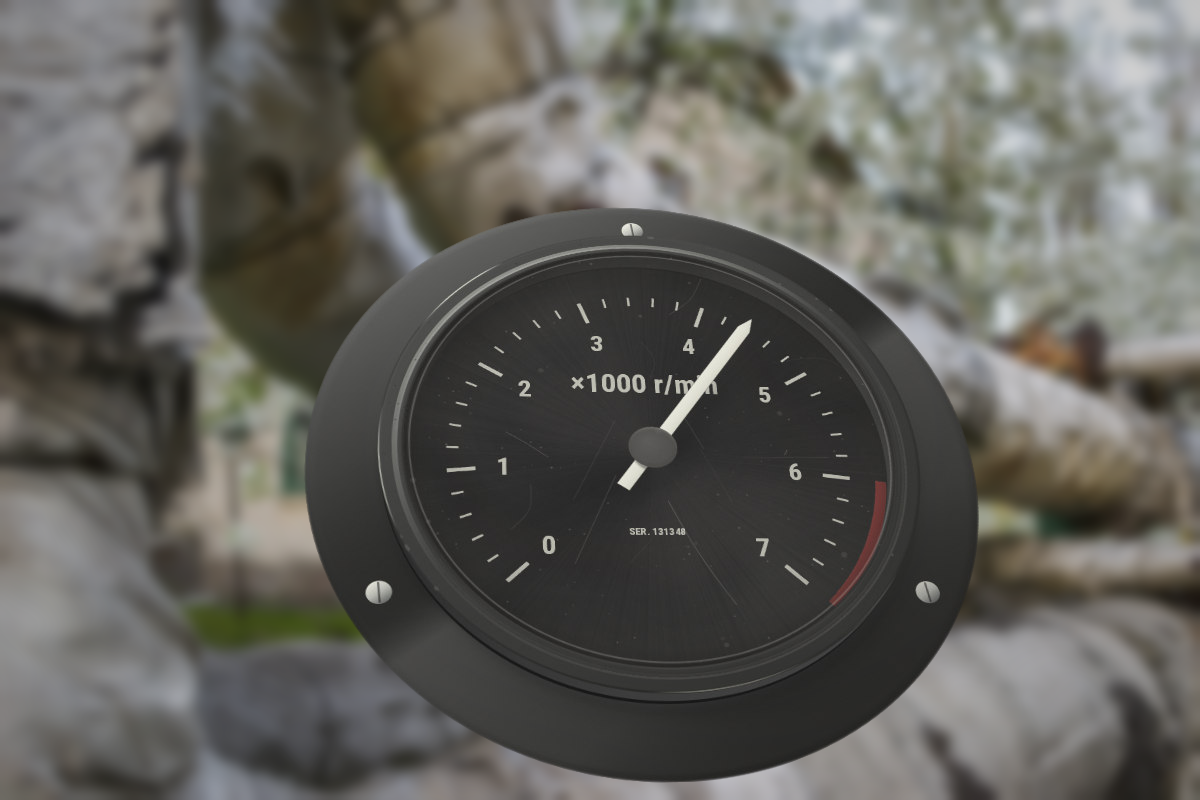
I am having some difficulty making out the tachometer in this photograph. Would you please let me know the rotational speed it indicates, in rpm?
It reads 4400 rpm
